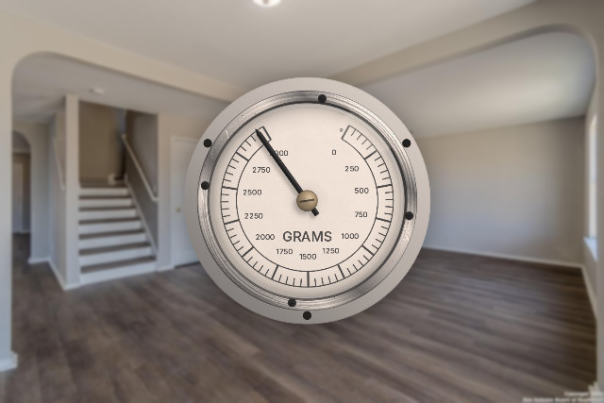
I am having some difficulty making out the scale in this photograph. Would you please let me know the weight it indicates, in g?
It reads 2950 g
